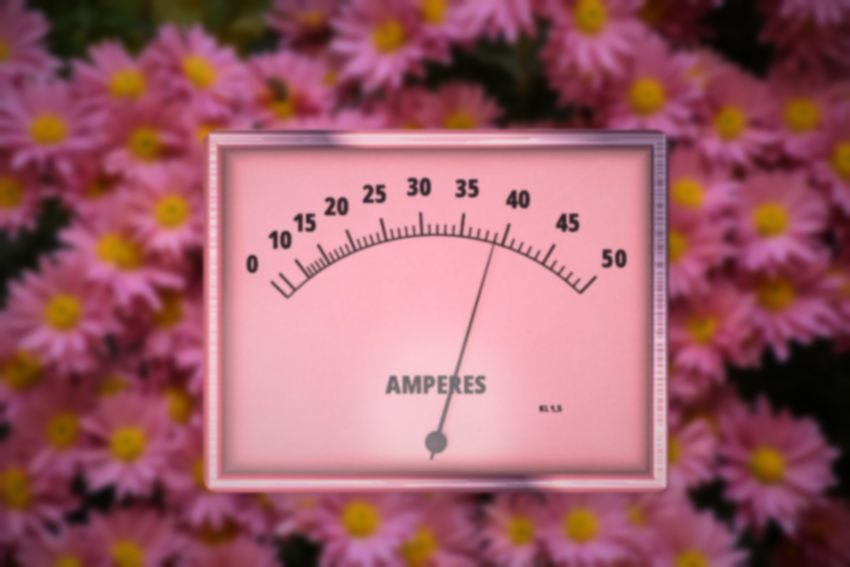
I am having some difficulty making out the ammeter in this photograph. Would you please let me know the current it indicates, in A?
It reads 39 A
